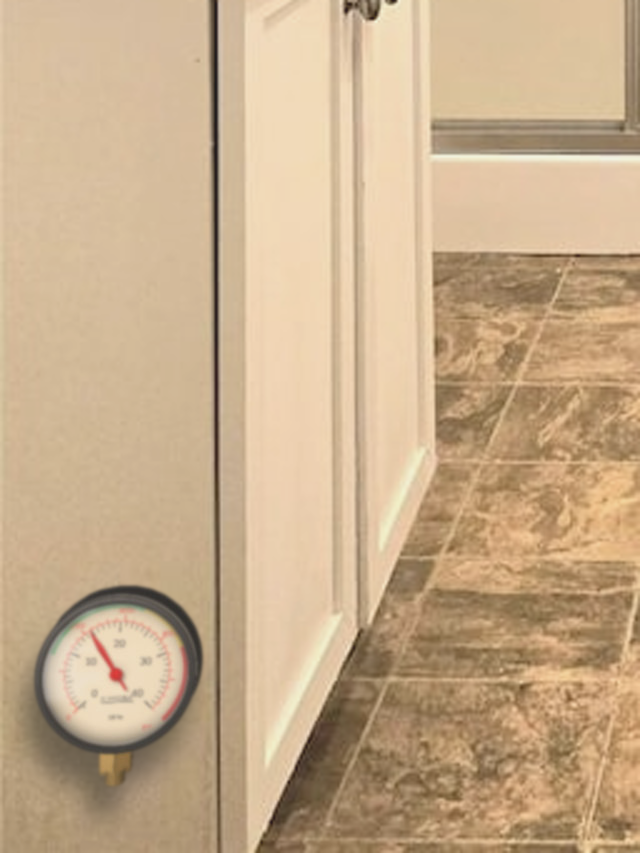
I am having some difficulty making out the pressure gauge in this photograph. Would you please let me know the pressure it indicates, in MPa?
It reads 15 MPa
